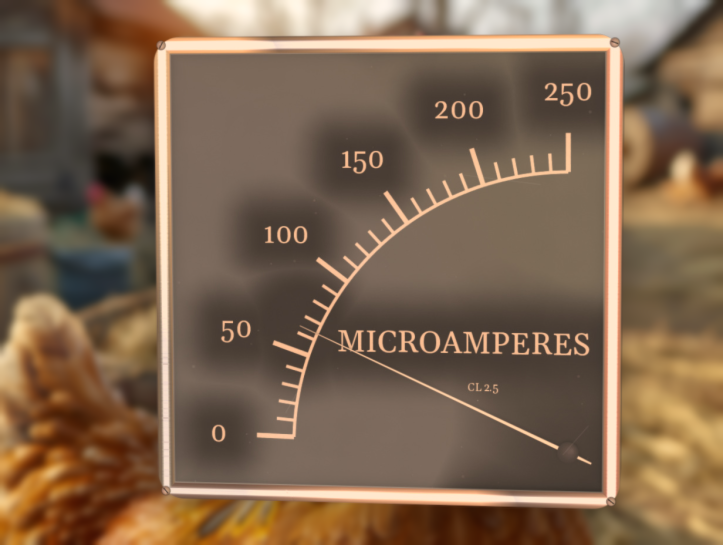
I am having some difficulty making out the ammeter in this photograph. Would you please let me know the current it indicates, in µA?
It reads 65 µA
